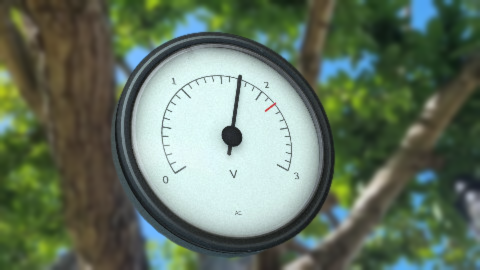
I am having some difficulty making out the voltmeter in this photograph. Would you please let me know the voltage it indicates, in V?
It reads 1.7 V
